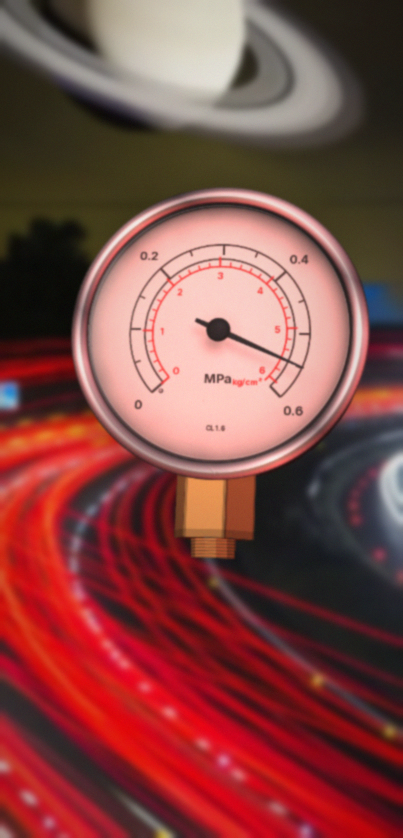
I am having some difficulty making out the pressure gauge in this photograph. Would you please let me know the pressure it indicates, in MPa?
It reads 0.55 MPa
